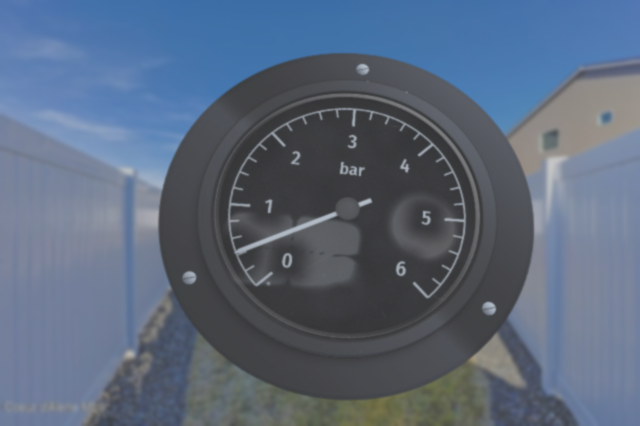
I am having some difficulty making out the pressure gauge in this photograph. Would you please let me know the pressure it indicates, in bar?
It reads 0.4 bar
